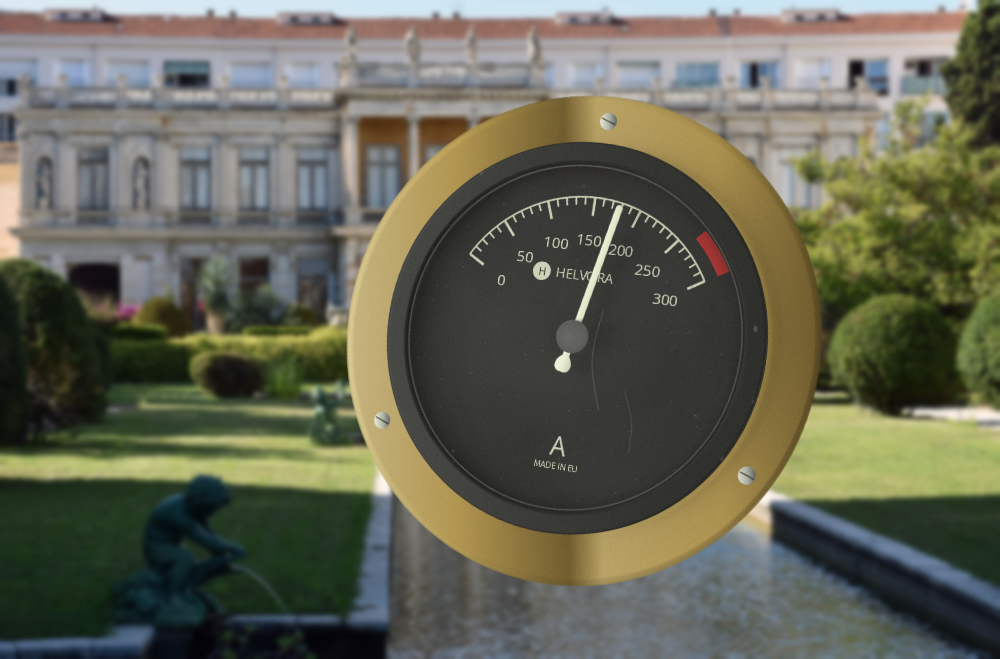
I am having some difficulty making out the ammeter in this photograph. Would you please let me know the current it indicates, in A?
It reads 180 A
